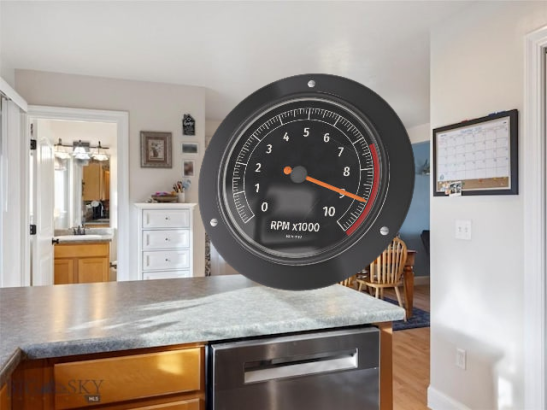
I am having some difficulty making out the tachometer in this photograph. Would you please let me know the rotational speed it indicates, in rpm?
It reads 9000 rpm
